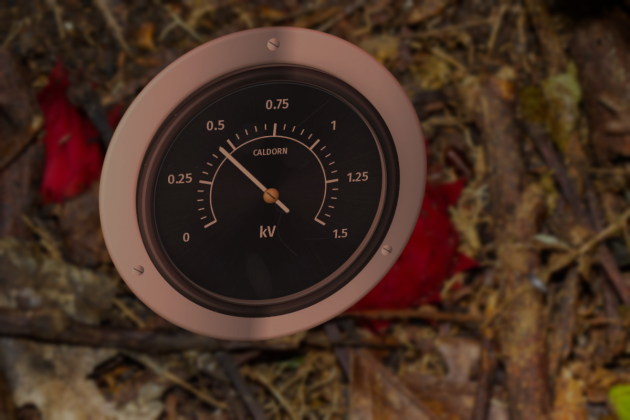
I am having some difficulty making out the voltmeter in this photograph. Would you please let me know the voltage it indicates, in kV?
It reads 0.45 kV
